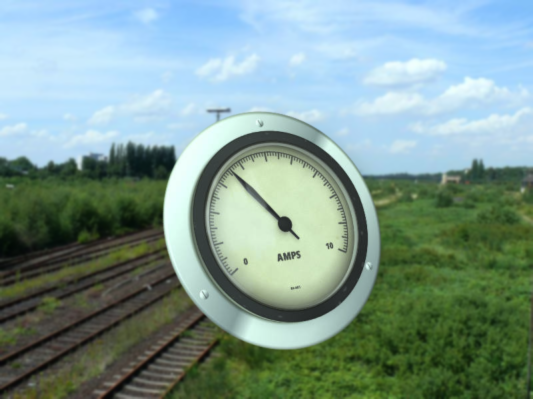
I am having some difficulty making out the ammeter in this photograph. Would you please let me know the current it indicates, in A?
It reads 3.5 A
